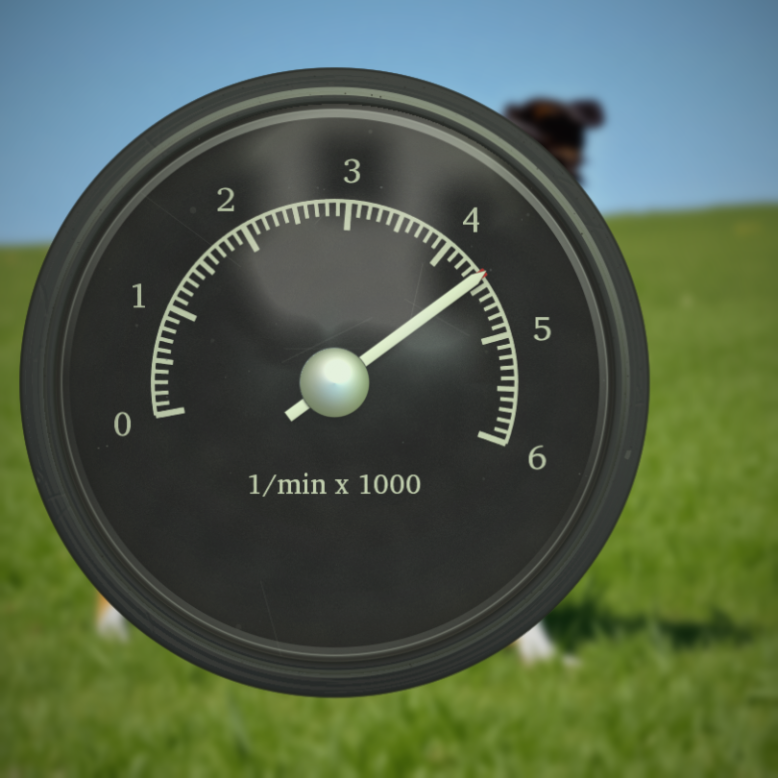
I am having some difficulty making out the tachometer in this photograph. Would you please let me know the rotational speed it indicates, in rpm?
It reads 4400 rpm
